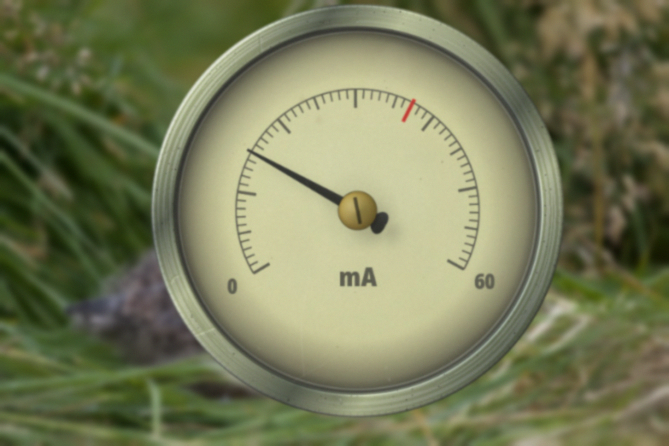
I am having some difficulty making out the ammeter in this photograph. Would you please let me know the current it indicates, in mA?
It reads 15 mA
